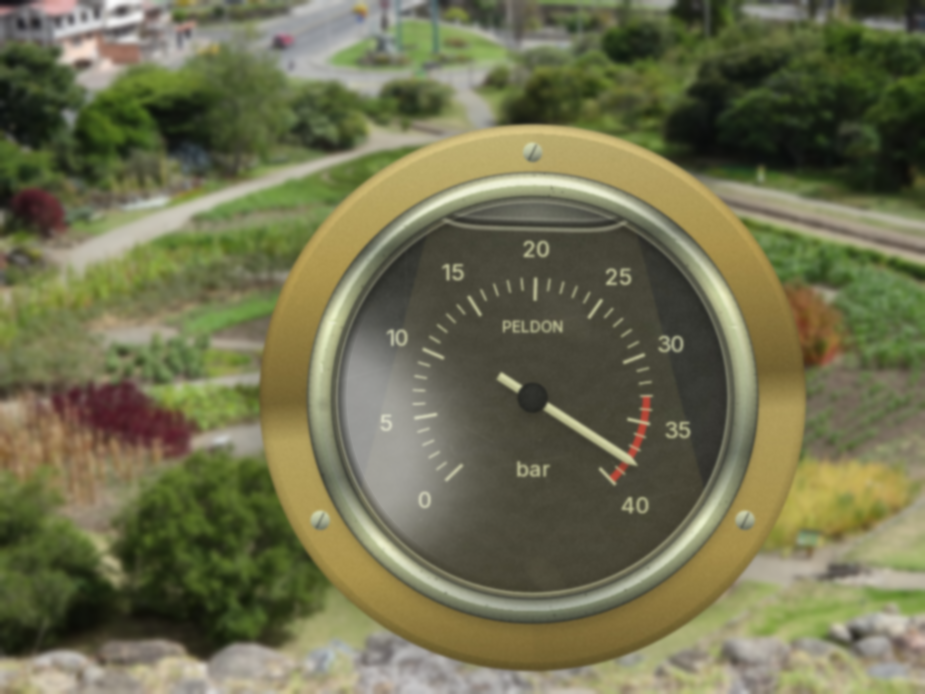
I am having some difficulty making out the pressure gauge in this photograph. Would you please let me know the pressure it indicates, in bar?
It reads 38 bar
